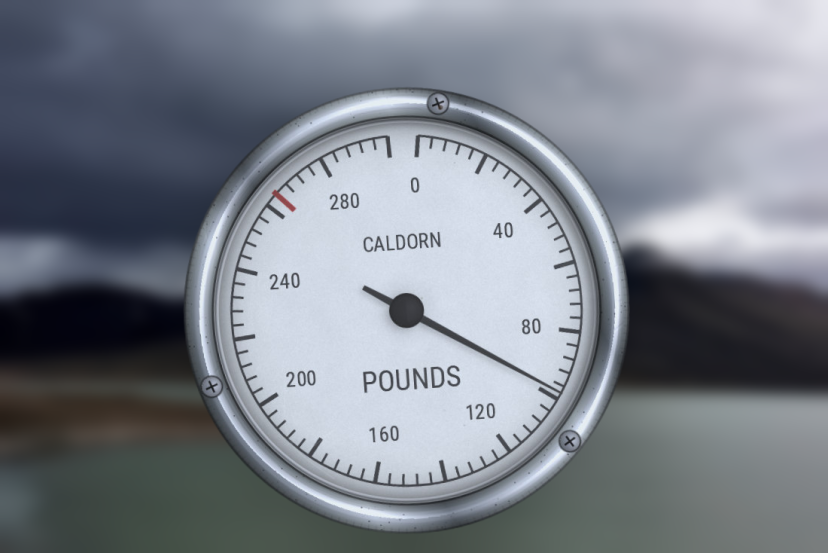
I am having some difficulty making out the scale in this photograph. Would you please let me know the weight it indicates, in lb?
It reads 98 lb
